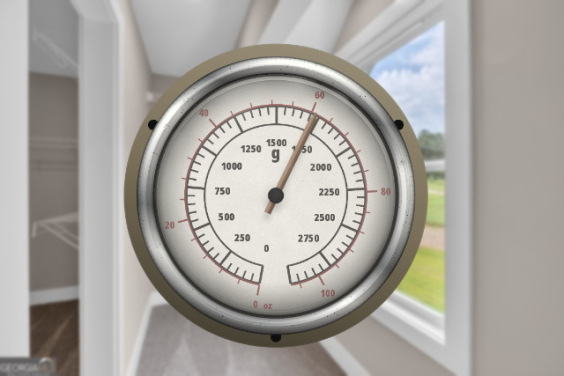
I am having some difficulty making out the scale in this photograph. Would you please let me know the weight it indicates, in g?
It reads 1725 g
